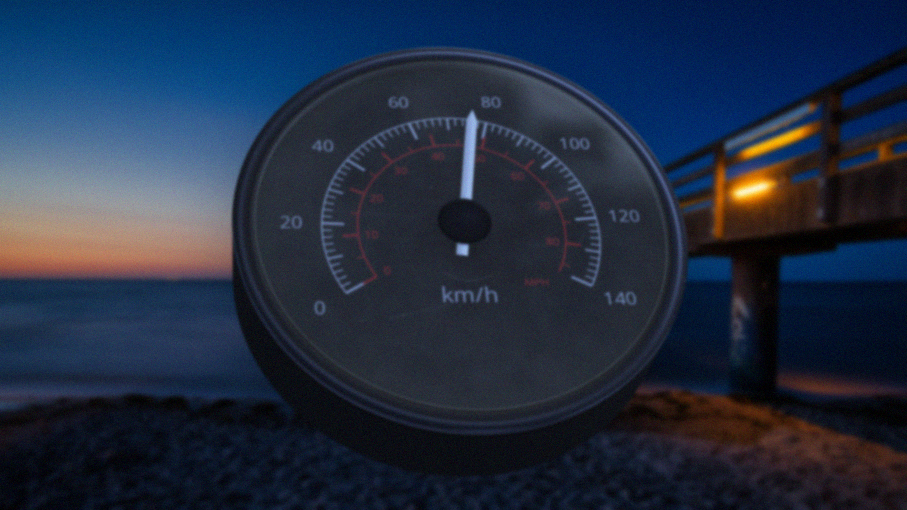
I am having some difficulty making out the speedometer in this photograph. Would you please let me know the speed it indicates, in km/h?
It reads 76 km/h
